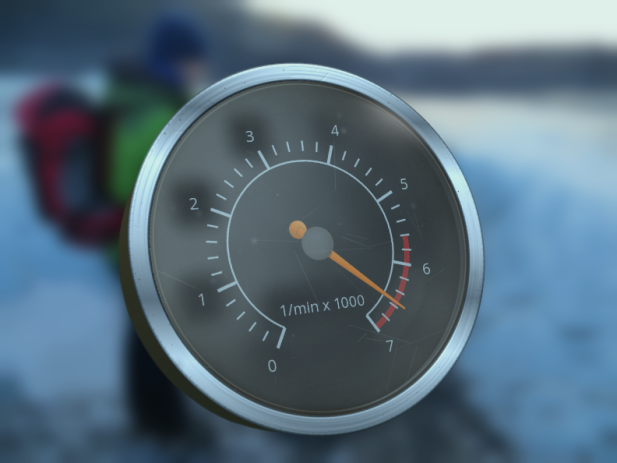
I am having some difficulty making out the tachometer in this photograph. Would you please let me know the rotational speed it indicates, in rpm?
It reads 6600 rpm
